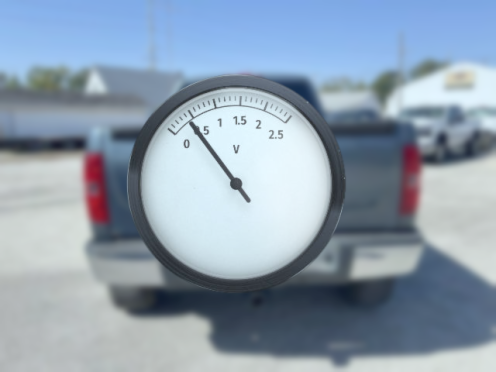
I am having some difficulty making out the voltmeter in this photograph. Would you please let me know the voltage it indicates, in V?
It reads 0.4 V
